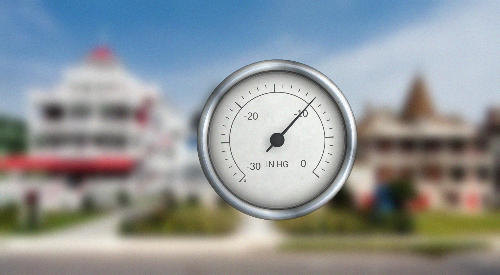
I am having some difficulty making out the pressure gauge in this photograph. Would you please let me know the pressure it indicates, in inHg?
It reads -10 inHg
